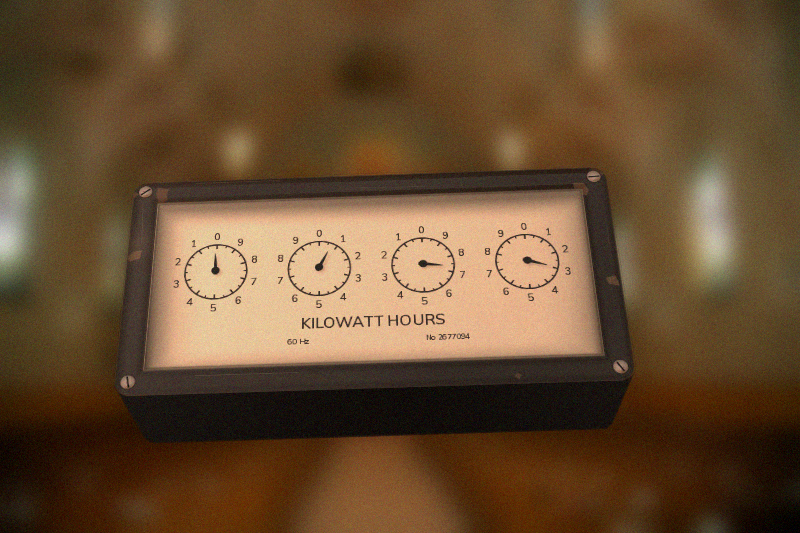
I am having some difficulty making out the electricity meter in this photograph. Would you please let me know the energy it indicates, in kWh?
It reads 73 kWh
